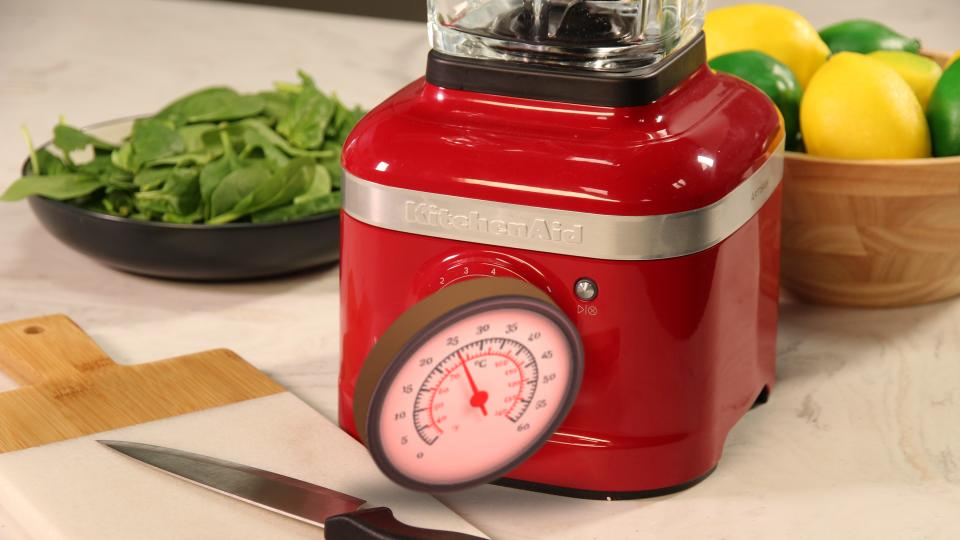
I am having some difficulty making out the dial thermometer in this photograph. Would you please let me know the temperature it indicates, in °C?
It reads 25 °C
